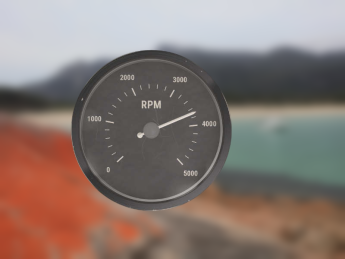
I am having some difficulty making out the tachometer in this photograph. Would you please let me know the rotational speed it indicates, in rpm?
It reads 3700 rpm
